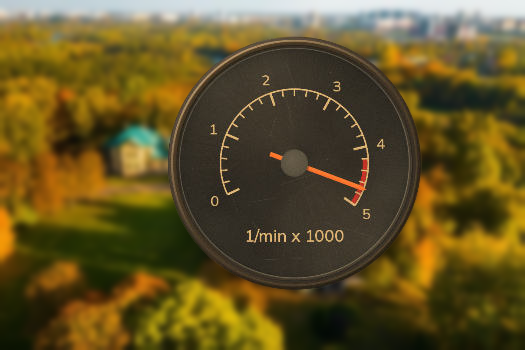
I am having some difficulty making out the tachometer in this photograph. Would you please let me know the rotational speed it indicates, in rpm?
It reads 4700 rpm
